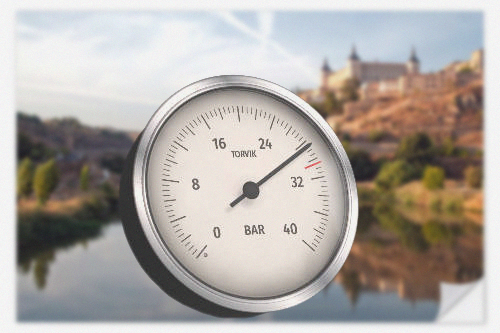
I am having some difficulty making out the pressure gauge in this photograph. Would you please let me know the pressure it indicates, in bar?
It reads 28.5 bar
